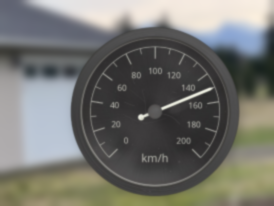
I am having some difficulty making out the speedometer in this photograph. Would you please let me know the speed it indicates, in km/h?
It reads 150 km/h
